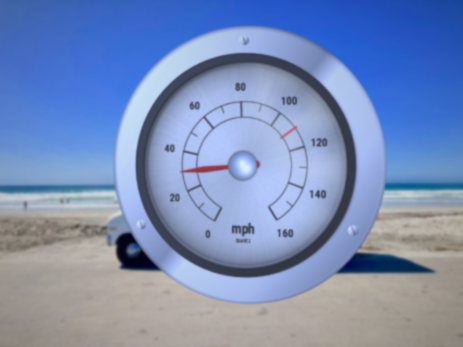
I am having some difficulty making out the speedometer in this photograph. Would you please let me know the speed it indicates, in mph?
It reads 30 mph
